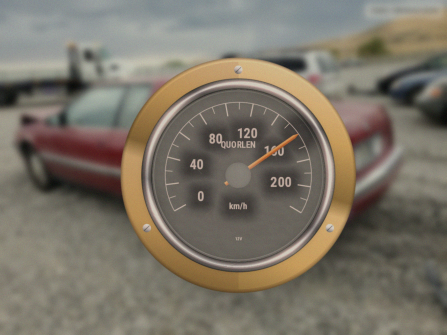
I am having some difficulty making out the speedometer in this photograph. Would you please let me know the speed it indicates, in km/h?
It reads 160 km/h
